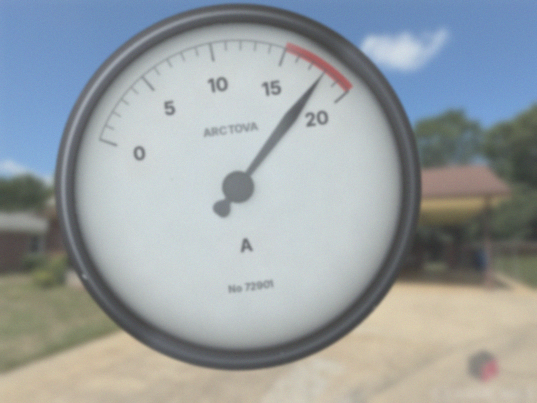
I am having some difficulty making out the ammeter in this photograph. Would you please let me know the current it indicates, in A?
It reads 18 A
